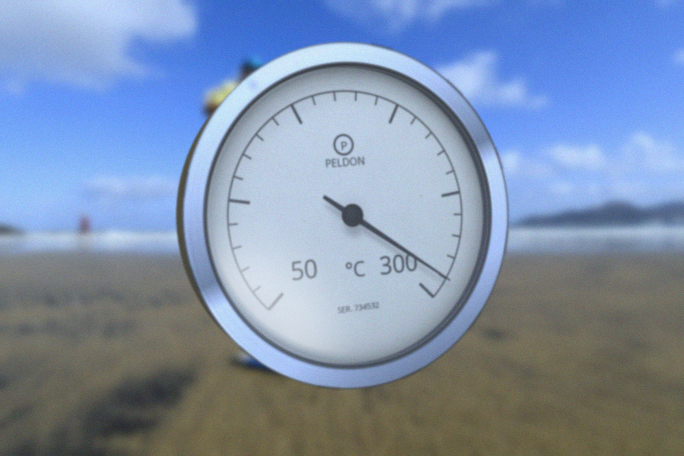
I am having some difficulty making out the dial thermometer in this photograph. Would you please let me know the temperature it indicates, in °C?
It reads 290 °C
